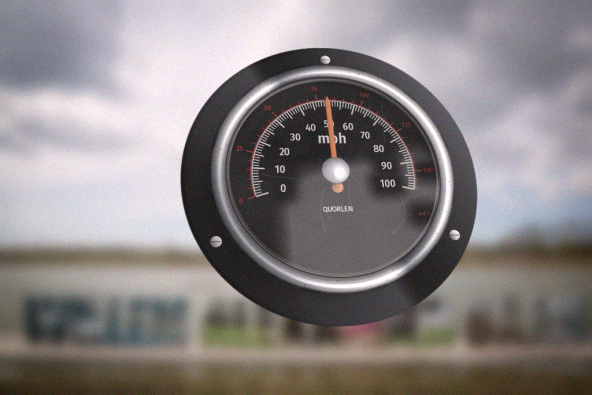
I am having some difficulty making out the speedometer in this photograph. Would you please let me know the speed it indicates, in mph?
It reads 50 mph
